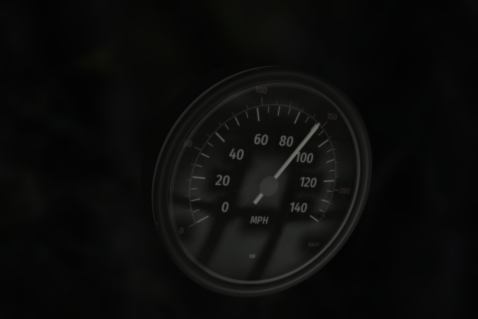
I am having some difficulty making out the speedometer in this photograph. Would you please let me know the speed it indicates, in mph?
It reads 90 mph
